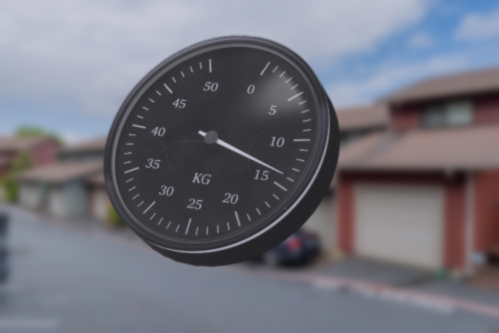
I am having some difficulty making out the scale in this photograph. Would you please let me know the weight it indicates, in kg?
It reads 14 kg
